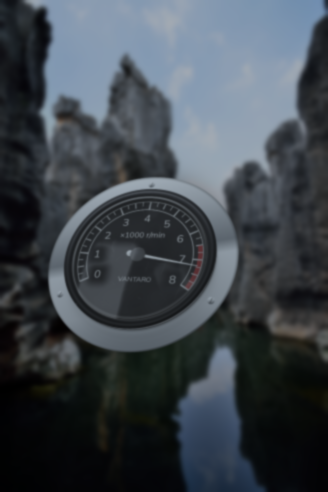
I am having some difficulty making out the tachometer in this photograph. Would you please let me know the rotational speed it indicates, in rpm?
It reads 7250 rpm
